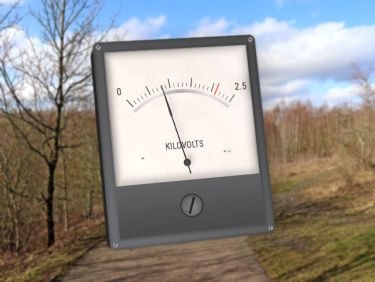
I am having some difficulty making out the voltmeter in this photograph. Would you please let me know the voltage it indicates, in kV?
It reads 0.8 kV
